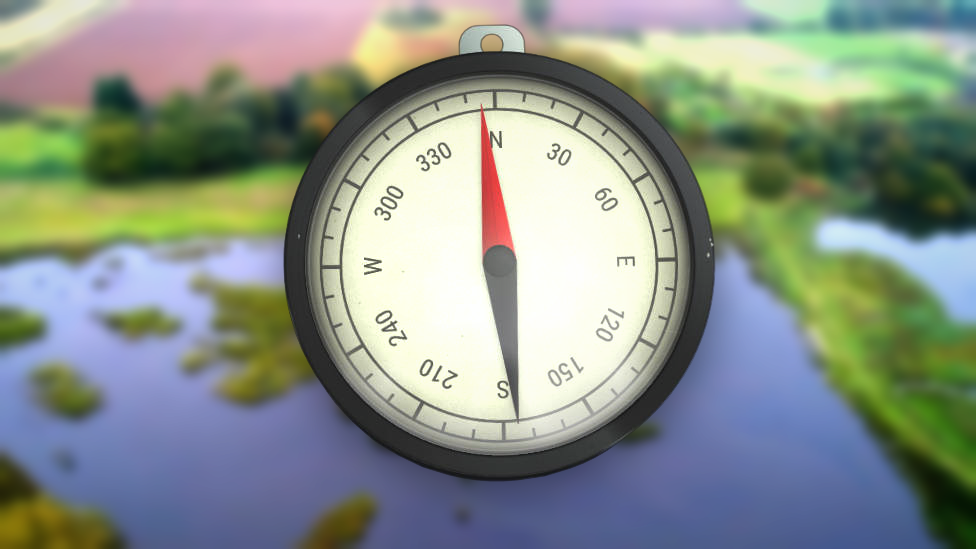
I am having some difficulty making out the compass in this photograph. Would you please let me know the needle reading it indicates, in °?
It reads 355 °
